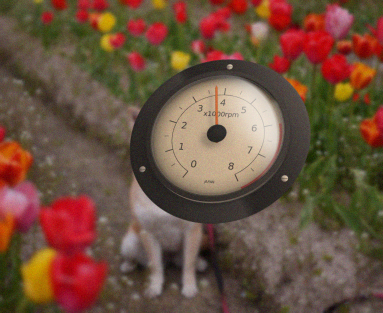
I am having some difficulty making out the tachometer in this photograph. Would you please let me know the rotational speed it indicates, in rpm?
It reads 3750 rpm
